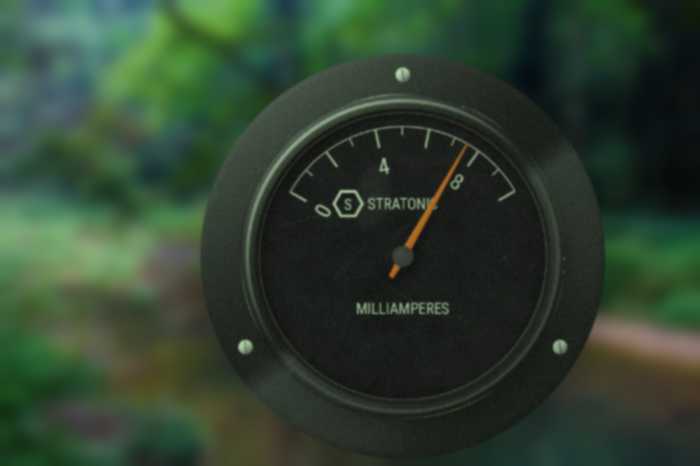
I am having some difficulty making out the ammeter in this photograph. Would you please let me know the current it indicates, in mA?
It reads 7.5 mA
